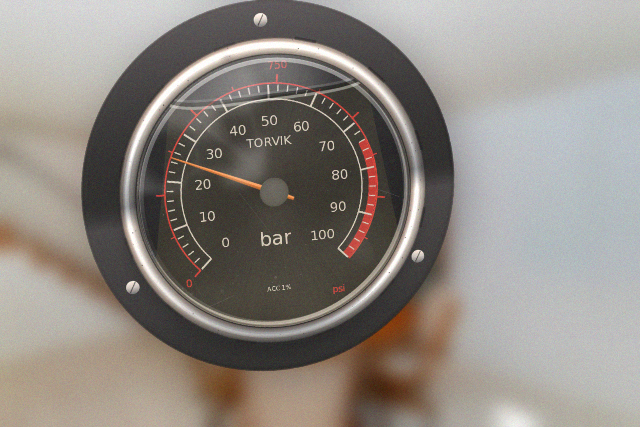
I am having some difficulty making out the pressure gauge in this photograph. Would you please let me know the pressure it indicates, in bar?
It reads 25 bar
